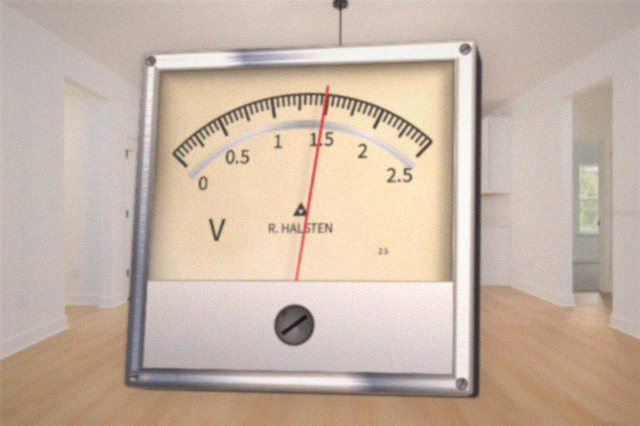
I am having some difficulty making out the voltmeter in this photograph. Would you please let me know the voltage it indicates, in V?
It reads 1.5 V
